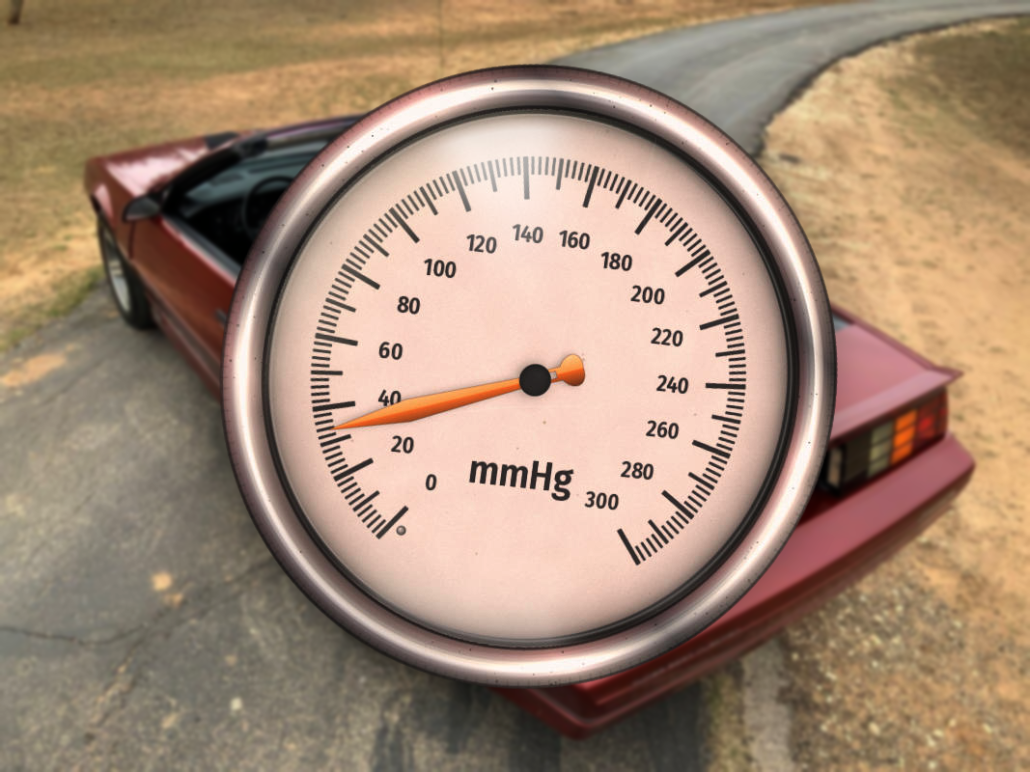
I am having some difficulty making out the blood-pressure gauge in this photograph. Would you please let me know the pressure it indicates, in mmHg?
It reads 34 mmHg
